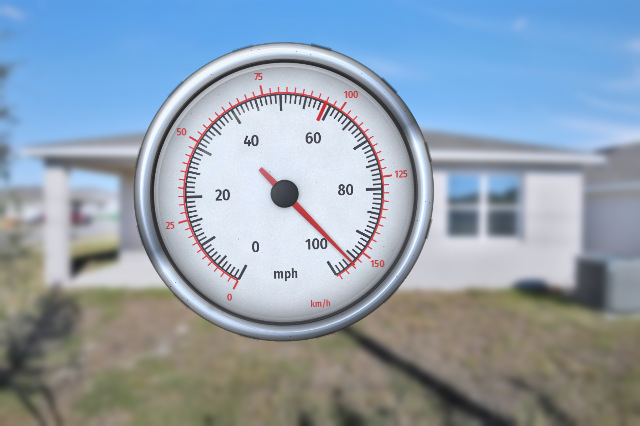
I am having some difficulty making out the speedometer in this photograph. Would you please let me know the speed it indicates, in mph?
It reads 96 mph
